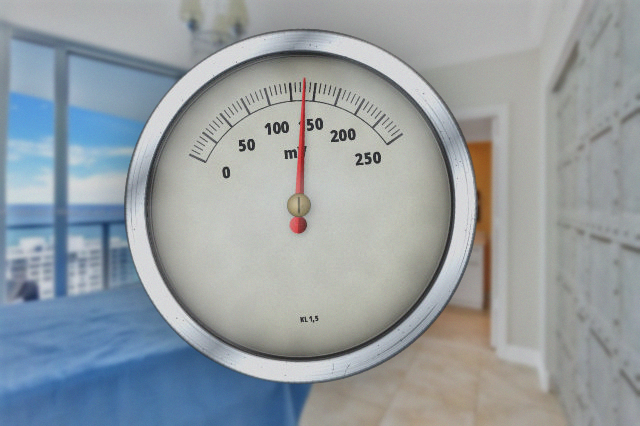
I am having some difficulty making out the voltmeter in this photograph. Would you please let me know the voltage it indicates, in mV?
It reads 140 mV
